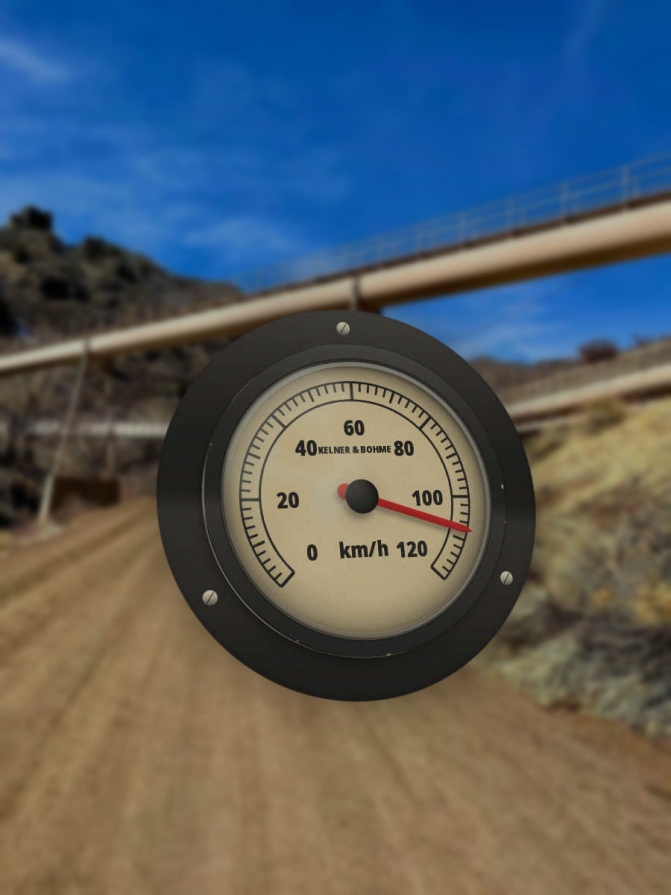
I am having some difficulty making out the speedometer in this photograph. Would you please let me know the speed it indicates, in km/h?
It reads 108 km/h
